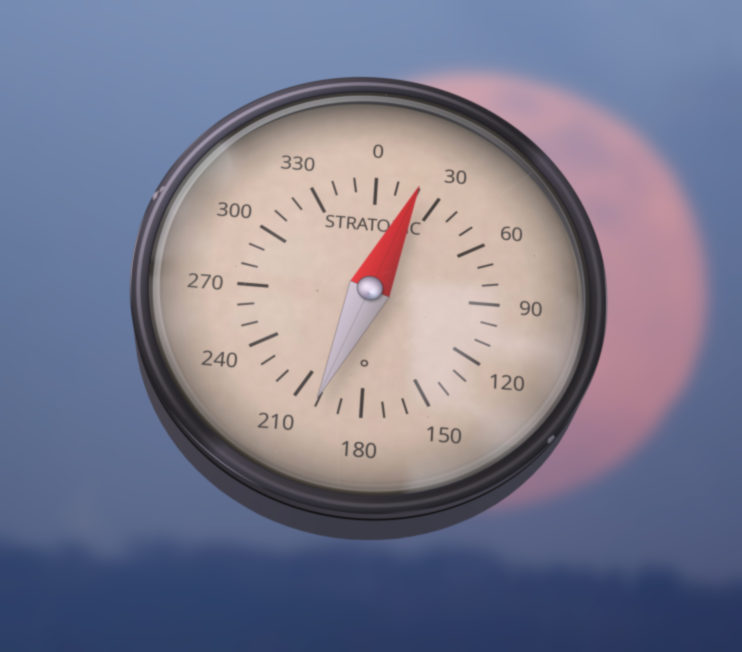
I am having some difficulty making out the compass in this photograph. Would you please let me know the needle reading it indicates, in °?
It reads 20 °
